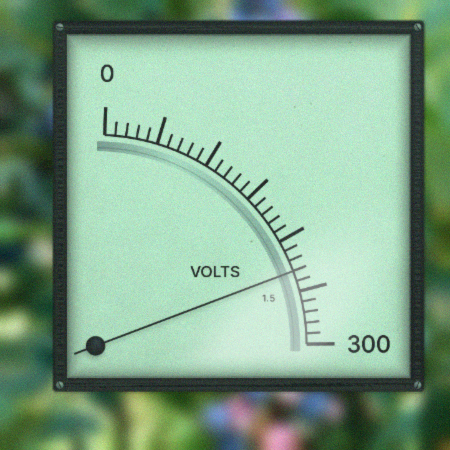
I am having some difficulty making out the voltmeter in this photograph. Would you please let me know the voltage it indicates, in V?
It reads 230 V
